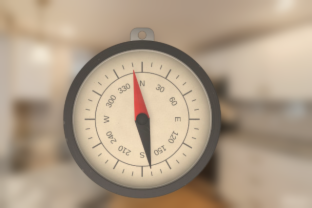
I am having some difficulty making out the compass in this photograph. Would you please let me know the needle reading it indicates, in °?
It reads 350 °
